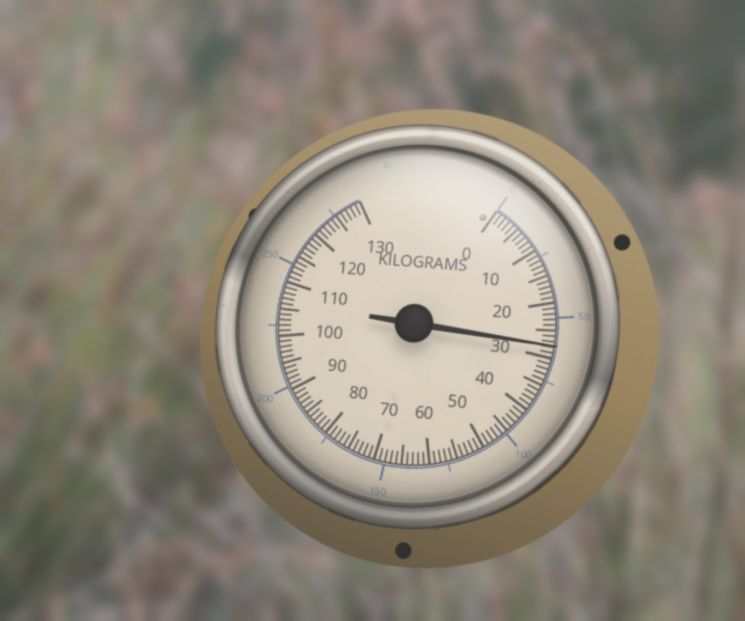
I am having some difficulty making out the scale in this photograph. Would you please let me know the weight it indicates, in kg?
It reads 28 kg
